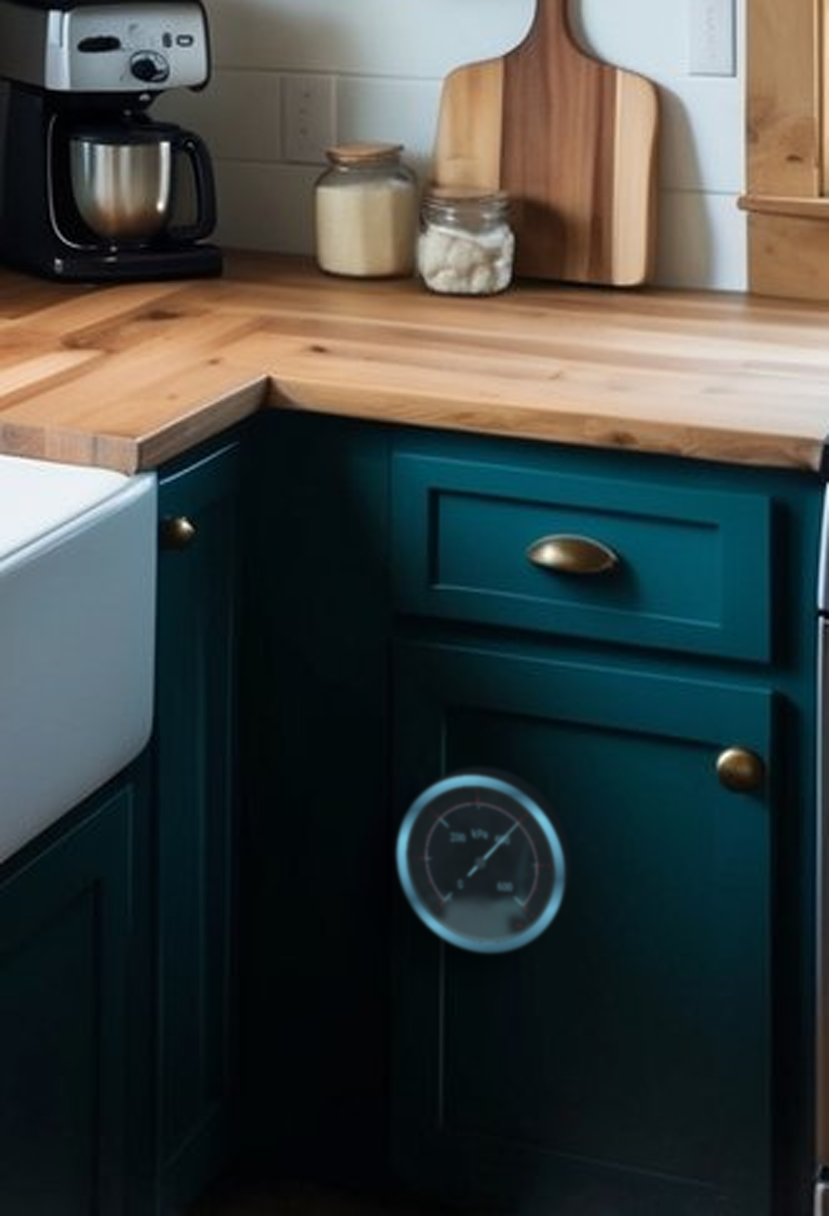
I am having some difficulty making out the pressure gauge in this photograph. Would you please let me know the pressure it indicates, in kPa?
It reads 400 kPa
